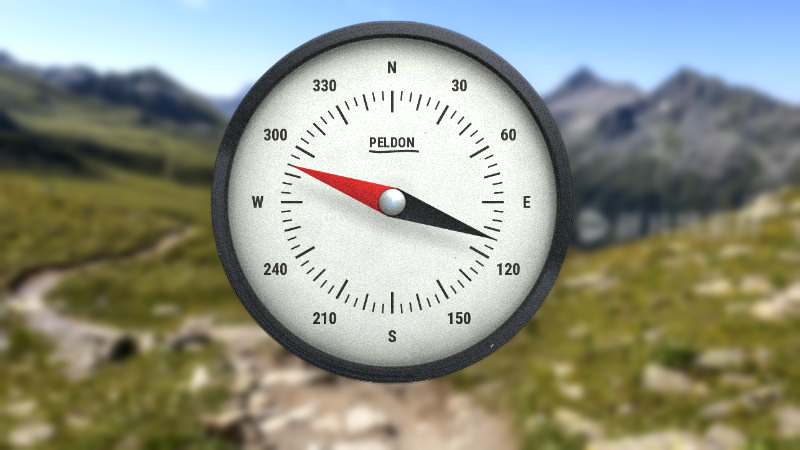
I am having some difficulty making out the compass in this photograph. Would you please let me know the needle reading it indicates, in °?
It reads 290 °
